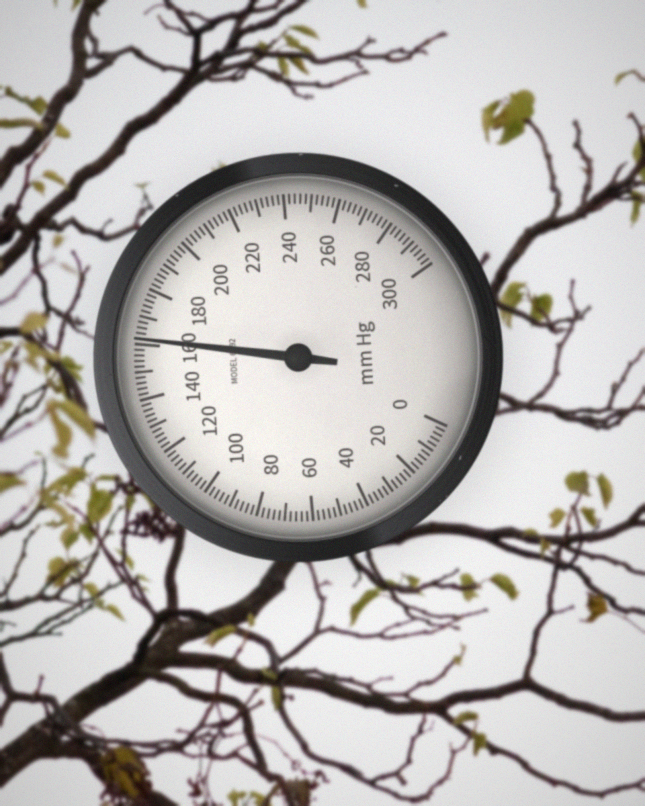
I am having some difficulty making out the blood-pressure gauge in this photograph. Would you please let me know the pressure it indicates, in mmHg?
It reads 162 mmHg
